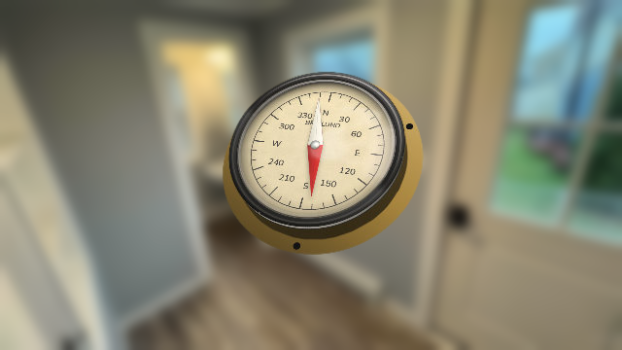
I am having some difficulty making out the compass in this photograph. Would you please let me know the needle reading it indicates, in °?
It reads 170 °
